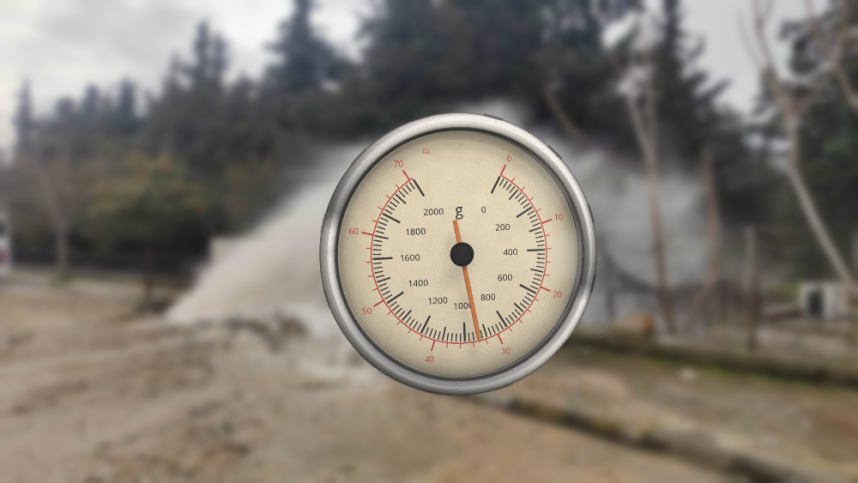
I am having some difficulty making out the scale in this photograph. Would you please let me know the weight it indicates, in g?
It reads 940 g
